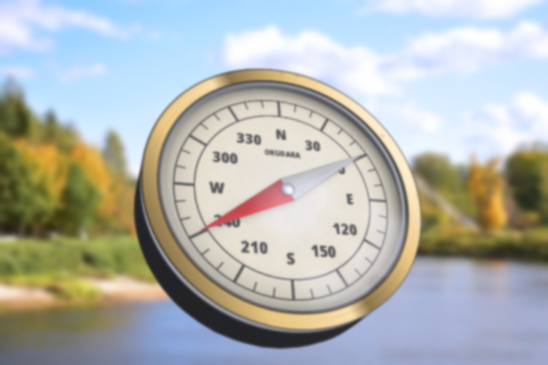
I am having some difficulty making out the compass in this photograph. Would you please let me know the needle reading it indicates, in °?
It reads 240 °
